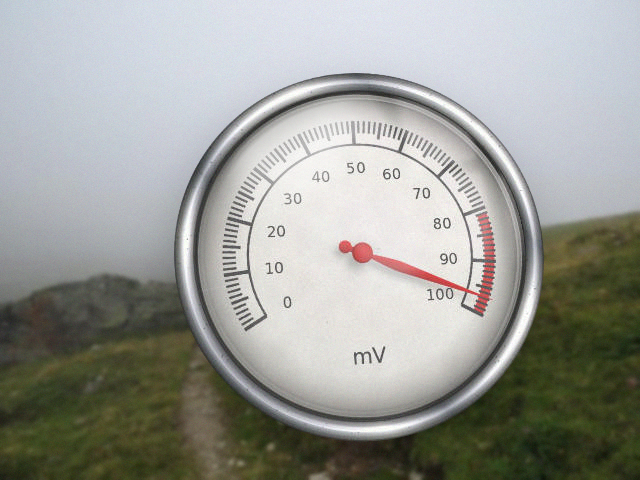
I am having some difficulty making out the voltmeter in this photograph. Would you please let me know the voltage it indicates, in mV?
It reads 97 mV
